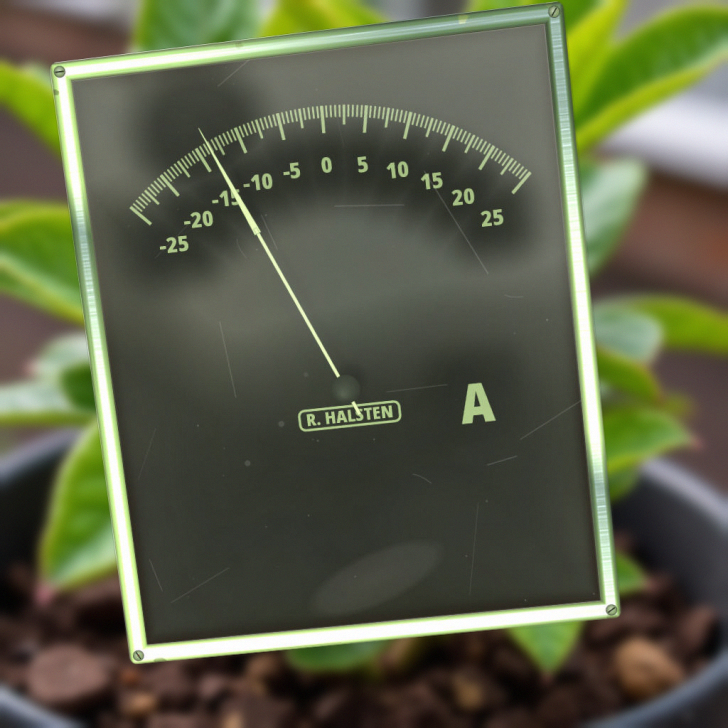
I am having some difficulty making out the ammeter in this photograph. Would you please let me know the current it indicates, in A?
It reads -13.5 A
